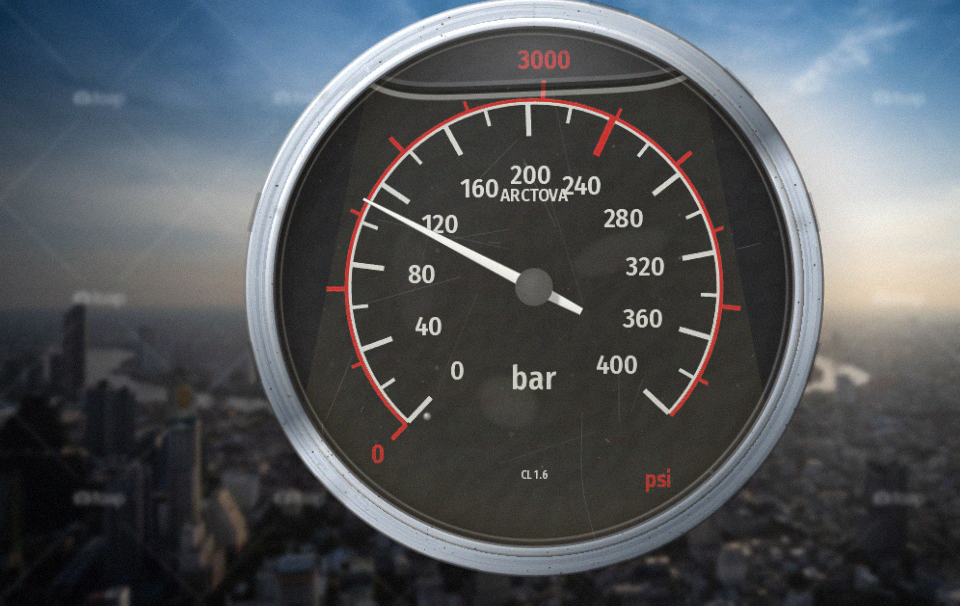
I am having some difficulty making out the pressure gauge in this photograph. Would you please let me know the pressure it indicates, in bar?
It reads 110 bar
